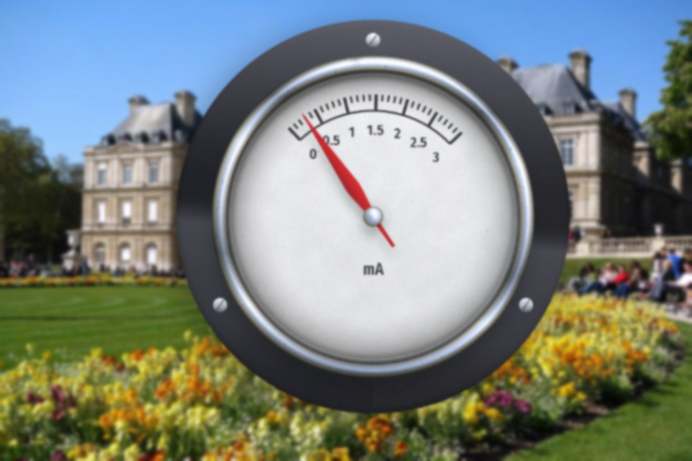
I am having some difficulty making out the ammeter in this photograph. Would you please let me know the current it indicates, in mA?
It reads 0.3 mA
